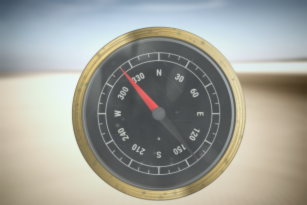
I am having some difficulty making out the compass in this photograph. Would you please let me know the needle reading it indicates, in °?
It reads 320 °
